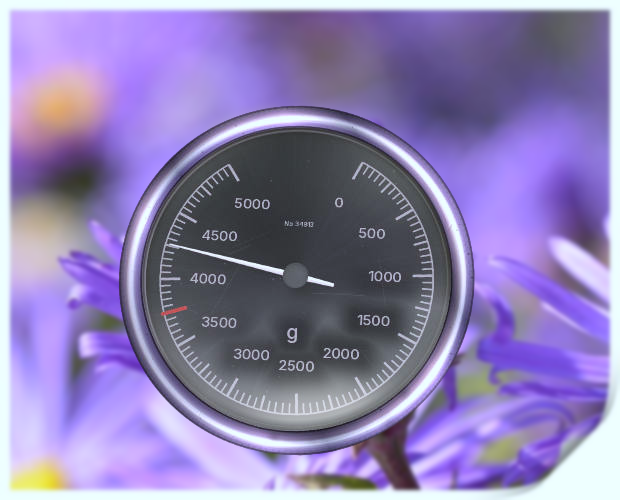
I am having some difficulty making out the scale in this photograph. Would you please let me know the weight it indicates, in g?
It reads 4250 g
